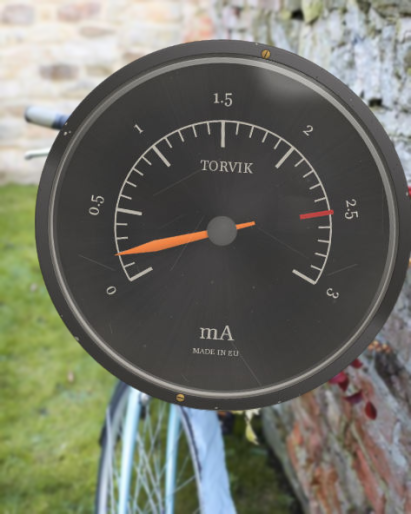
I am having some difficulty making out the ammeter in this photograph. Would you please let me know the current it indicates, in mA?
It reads 0.2 mA
